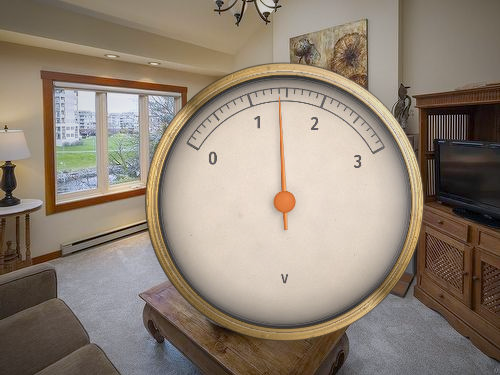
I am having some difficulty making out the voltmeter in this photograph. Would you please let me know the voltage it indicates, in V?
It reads 1.4 V
